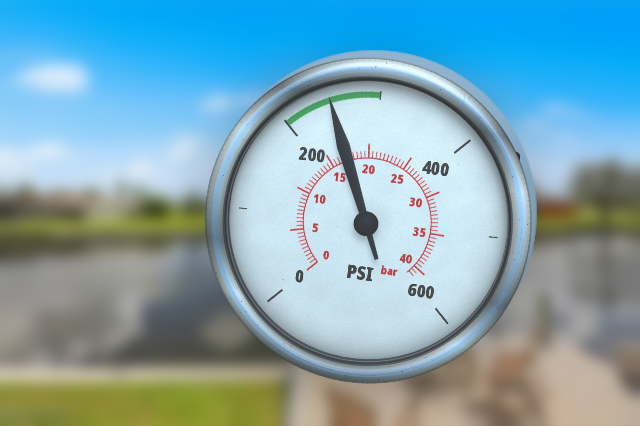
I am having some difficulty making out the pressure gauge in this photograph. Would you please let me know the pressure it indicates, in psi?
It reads 250 psi
